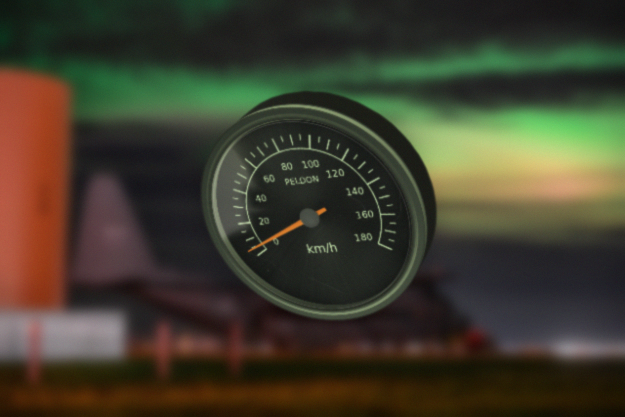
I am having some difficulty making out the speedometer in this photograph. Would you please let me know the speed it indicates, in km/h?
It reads 5 km/h
